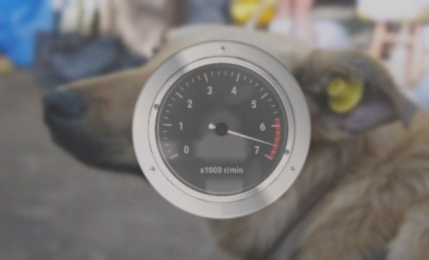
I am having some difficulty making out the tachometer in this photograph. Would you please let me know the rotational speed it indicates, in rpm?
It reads 6600 rpm
